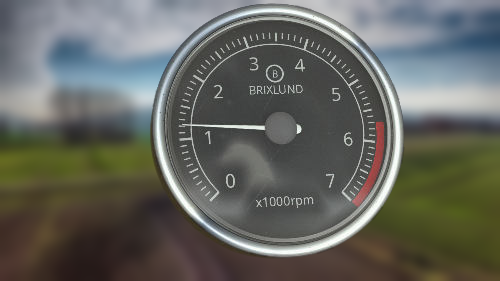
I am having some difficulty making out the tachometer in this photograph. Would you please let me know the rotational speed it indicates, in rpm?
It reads 1200 rpm
